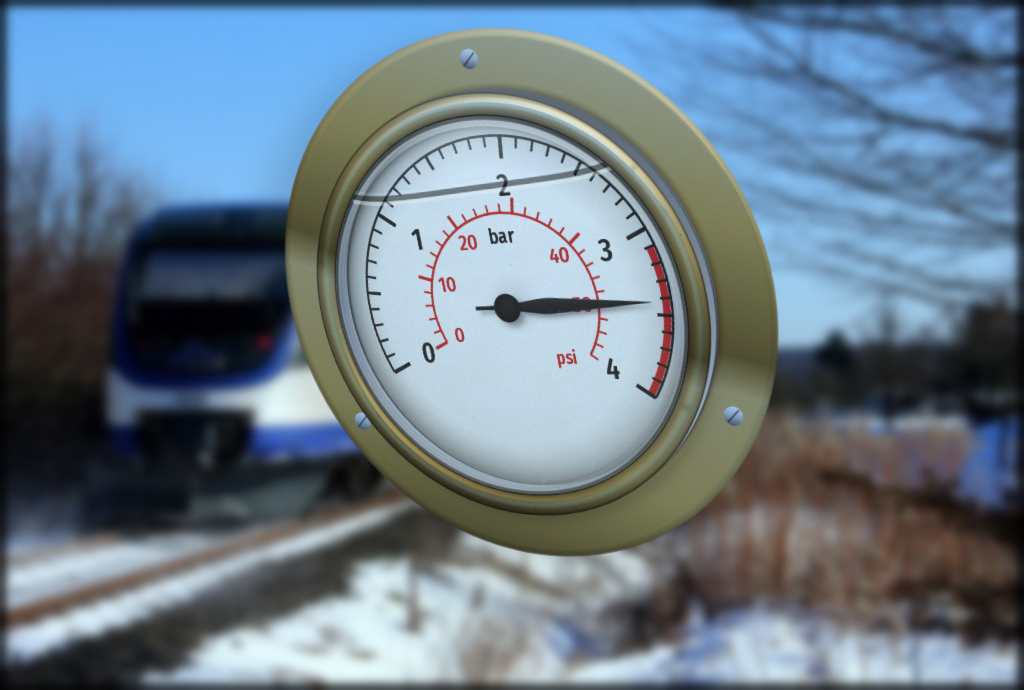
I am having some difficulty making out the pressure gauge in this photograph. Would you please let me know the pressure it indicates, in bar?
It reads 3.4 bar
